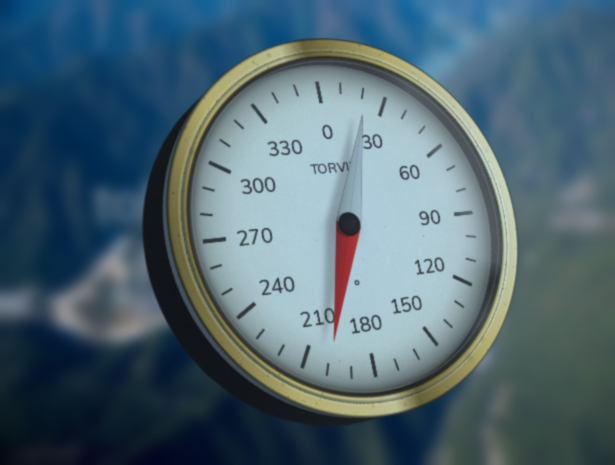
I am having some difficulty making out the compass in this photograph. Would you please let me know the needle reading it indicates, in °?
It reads 200 °
